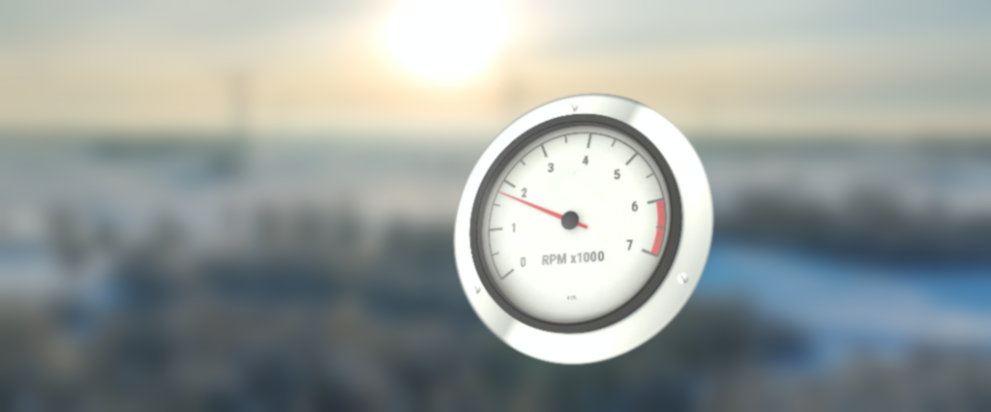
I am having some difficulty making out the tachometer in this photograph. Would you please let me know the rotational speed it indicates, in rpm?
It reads 1750 rpm
